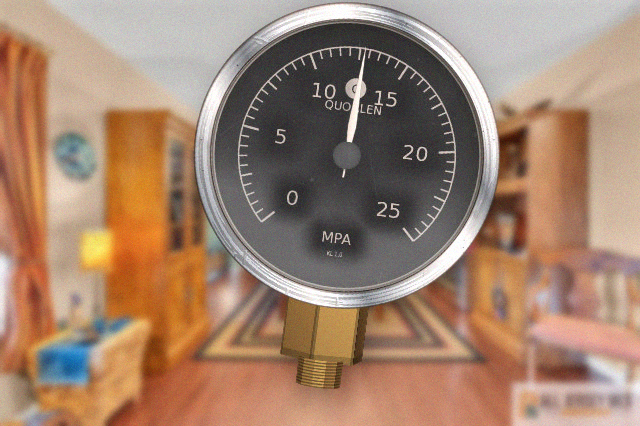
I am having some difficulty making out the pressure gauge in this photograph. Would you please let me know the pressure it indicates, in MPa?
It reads 12.75 MPa
